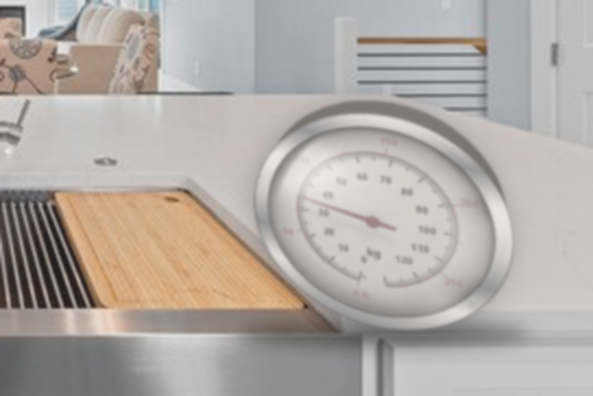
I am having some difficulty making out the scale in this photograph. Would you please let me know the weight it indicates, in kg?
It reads 35 kg
